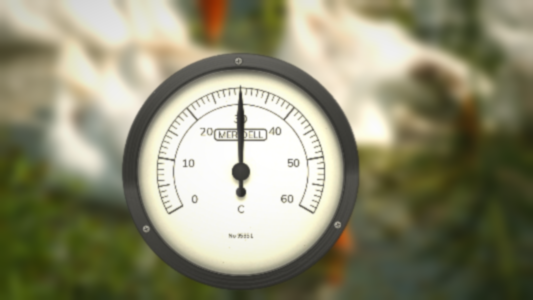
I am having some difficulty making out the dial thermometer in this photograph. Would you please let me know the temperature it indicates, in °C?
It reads 30 °C
